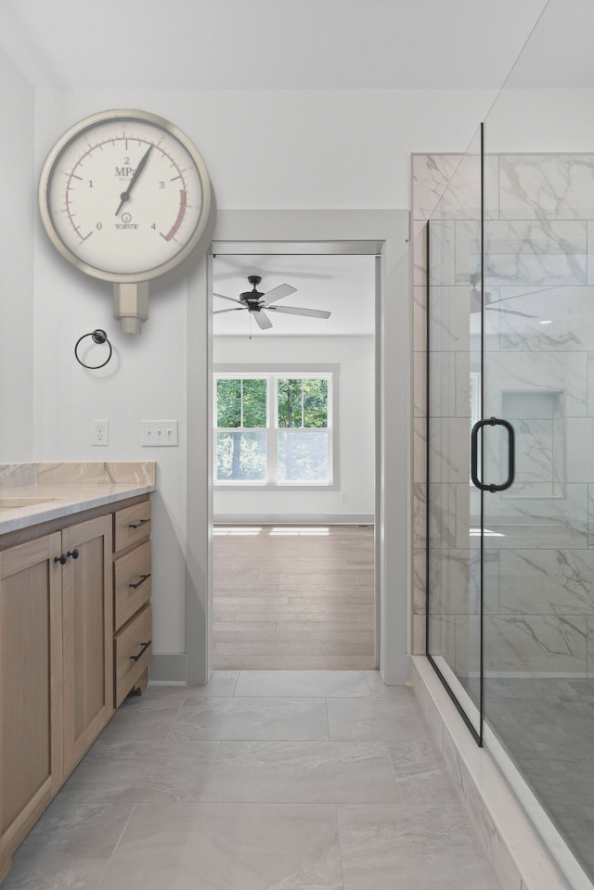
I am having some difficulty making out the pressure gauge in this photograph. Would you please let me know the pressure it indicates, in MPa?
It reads 2.4 MPa
